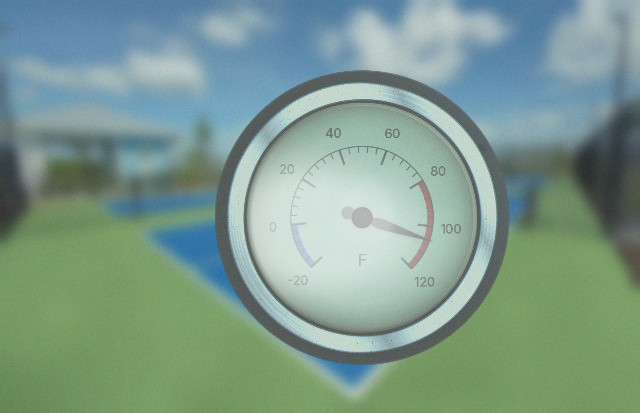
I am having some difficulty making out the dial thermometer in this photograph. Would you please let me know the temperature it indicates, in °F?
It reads 106 °F
